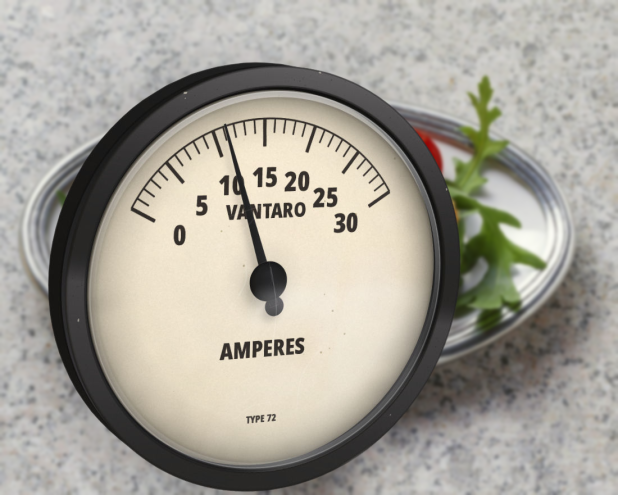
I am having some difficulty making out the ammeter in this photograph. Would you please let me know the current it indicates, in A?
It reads 11 A
